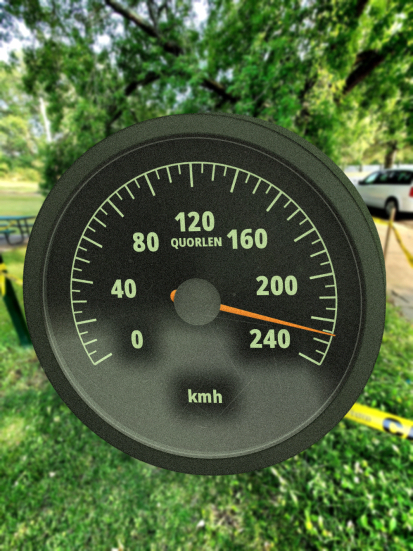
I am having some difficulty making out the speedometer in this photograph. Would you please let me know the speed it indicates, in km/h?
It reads 225 km/h
